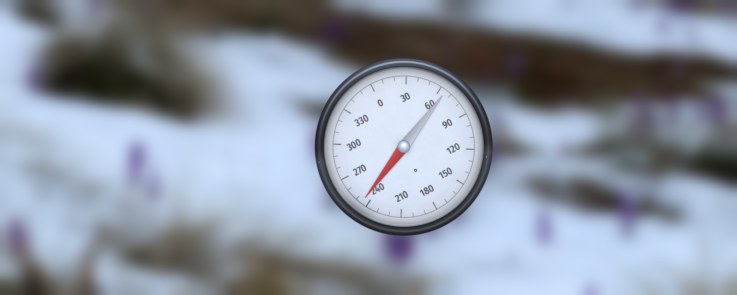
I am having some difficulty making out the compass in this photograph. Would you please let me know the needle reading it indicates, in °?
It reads 245 °
